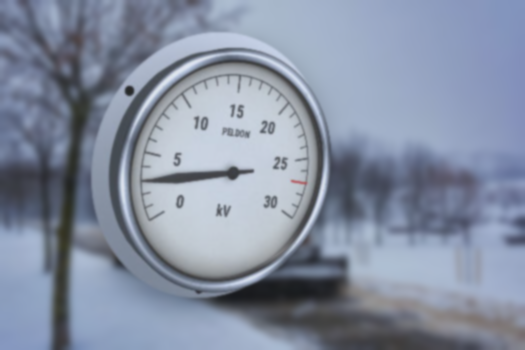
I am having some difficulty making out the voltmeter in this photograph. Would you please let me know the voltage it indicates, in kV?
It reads 3 kV
